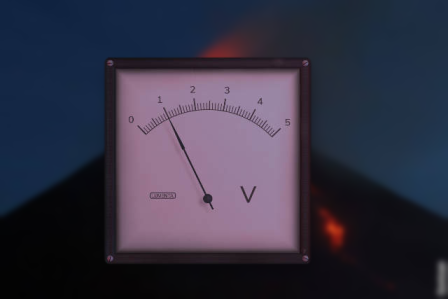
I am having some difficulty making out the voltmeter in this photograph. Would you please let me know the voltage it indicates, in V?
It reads 1 V
